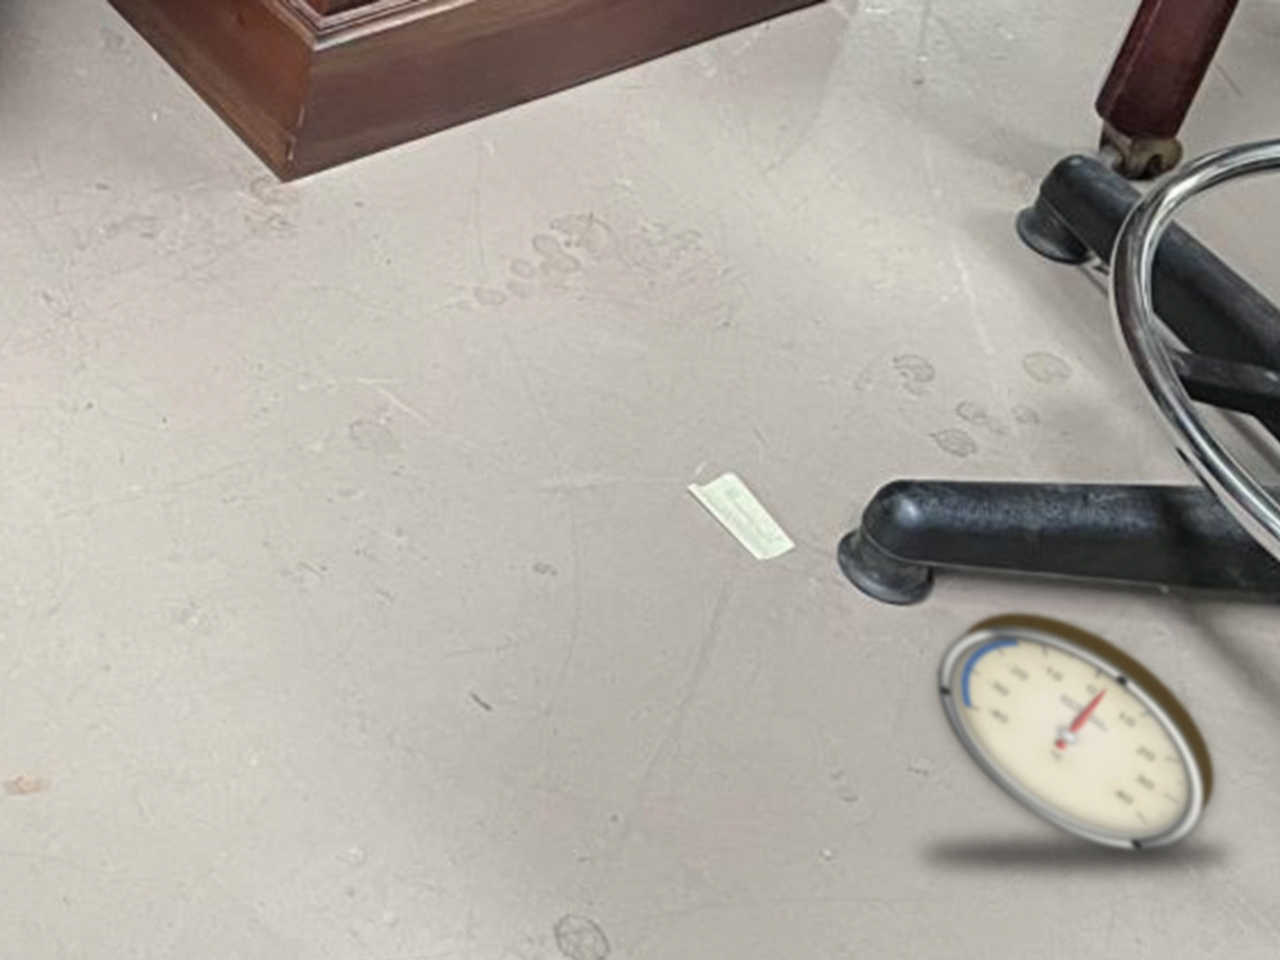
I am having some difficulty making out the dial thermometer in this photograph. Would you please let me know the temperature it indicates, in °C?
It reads 2.5 °C
